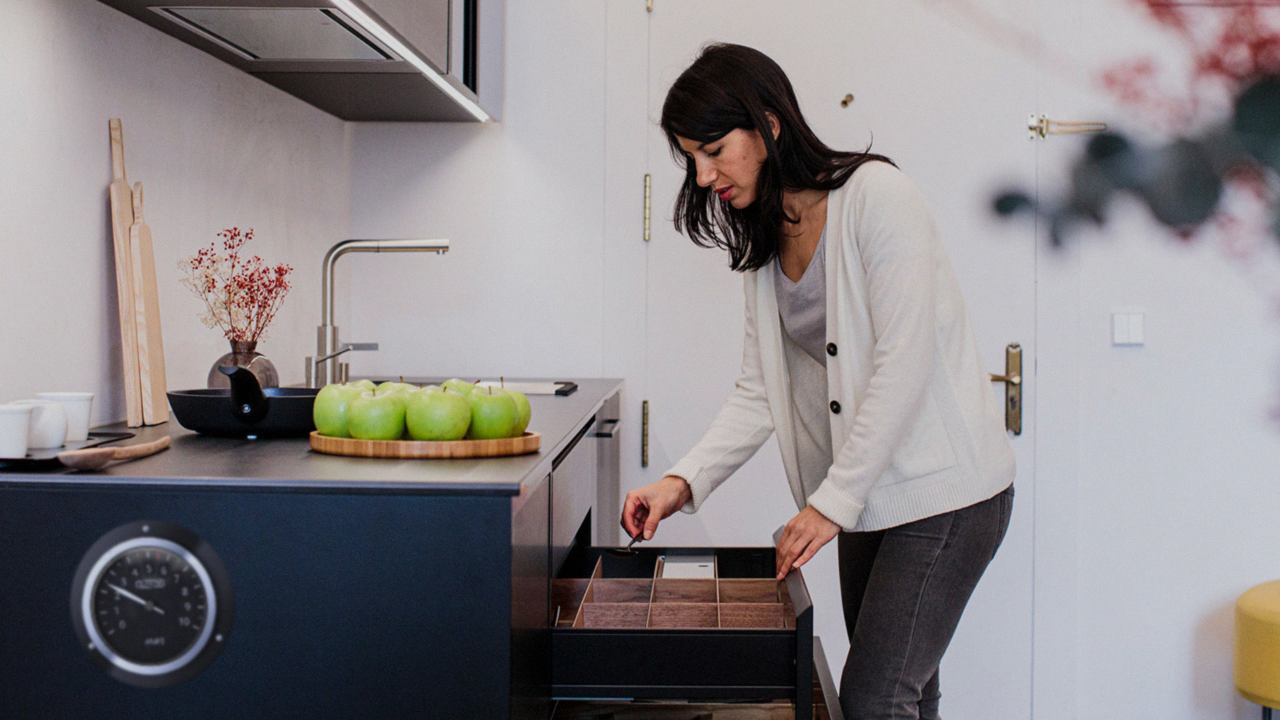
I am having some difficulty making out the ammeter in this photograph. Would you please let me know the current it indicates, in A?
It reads 2.5 A
